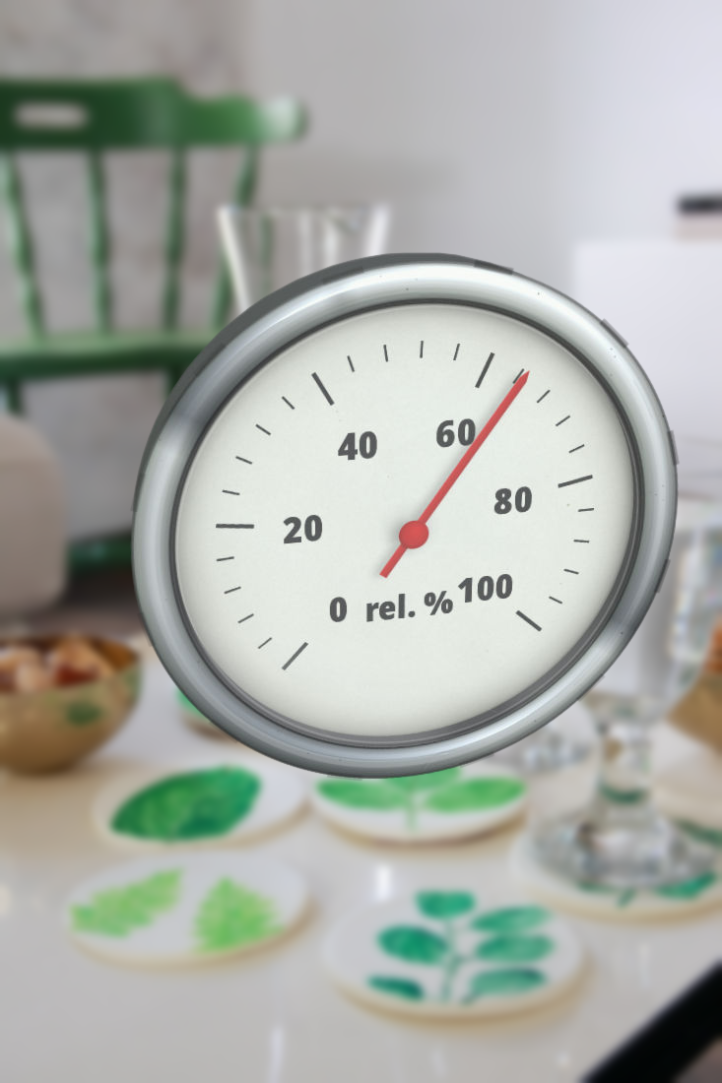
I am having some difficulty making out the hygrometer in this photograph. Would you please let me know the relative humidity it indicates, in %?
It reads 64 %
